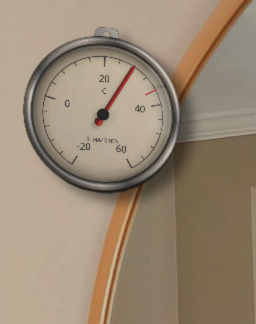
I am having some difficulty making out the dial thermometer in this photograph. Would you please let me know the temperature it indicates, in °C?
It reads 28 °C
